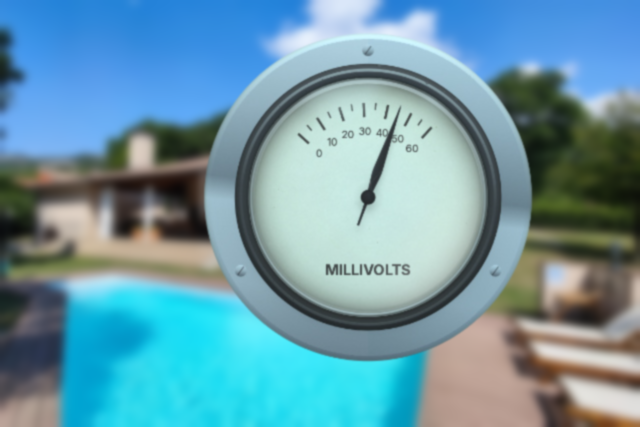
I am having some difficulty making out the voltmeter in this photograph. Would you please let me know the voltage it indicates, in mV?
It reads 45 mV
